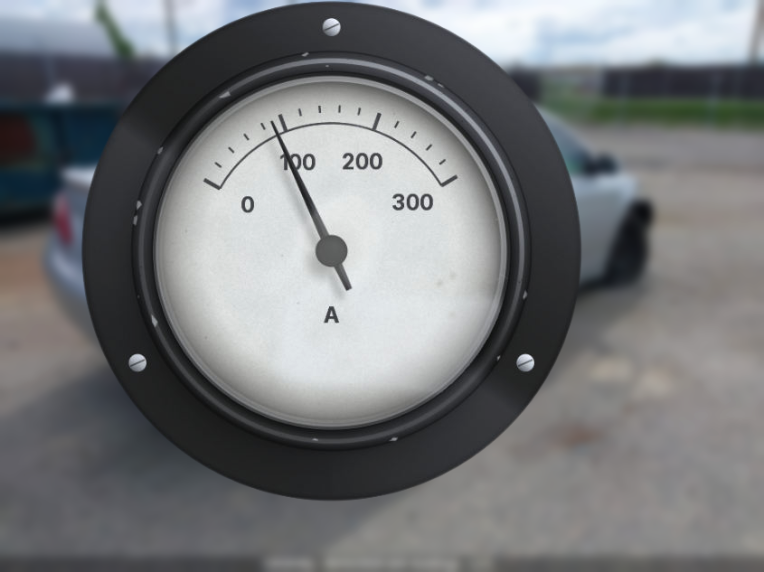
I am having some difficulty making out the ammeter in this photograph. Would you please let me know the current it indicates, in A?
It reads 90 A
